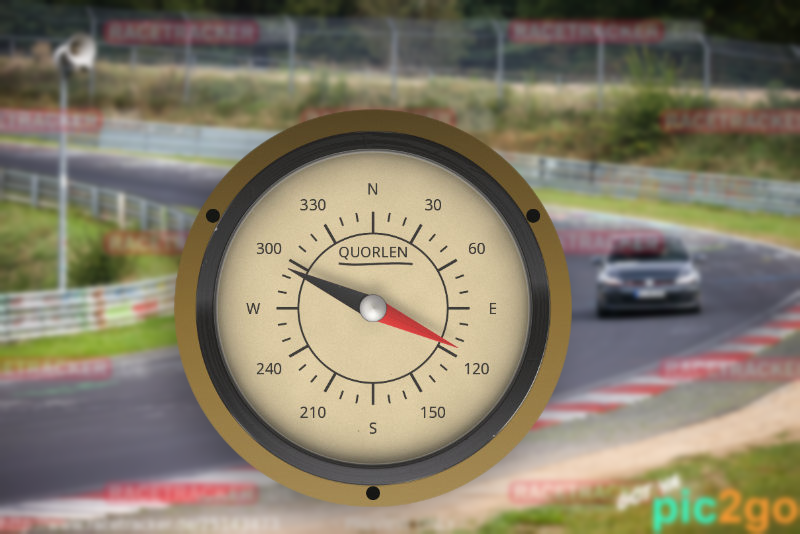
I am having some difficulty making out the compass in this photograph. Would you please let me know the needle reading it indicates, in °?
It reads 115 °
